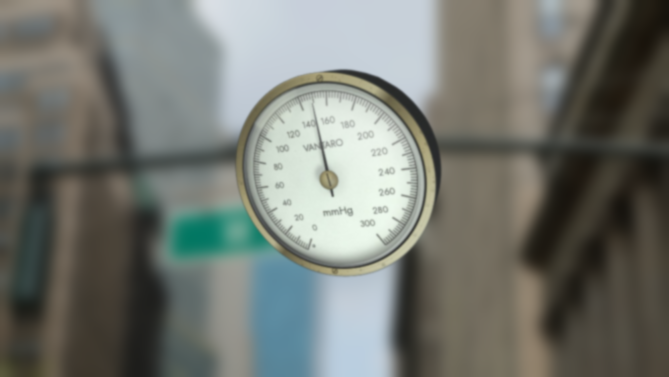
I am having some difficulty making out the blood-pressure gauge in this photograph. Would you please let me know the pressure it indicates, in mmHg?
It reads 150 mmHg
